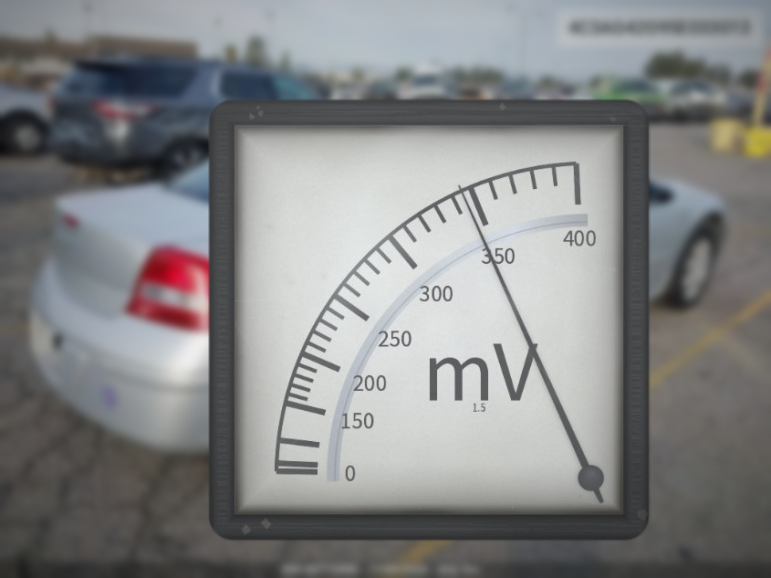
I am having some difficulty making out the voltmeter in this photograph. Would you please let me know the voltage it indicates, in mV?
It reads 345 mV
